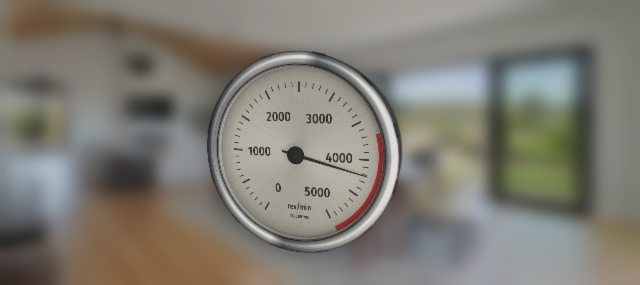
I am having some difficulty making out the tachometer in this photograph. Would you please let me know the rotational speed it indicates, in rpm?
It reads 4200 rpm
